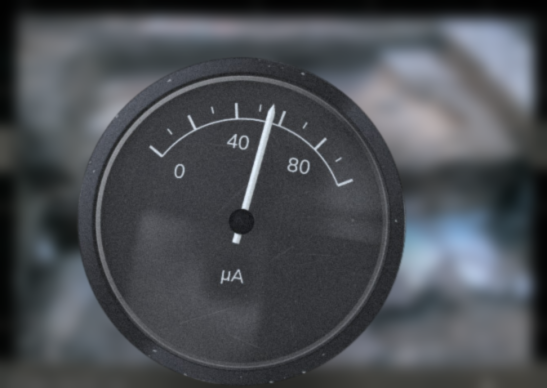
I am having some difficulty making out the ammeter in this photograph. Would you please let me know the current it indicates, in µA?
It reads 55 µA
